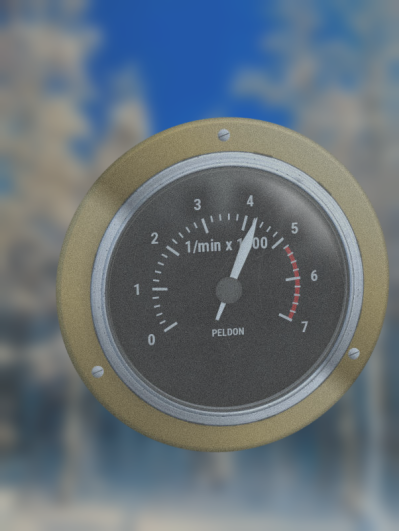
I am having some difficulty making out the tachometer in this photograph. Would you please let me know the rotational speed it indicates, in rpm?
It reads 4200 rpm
